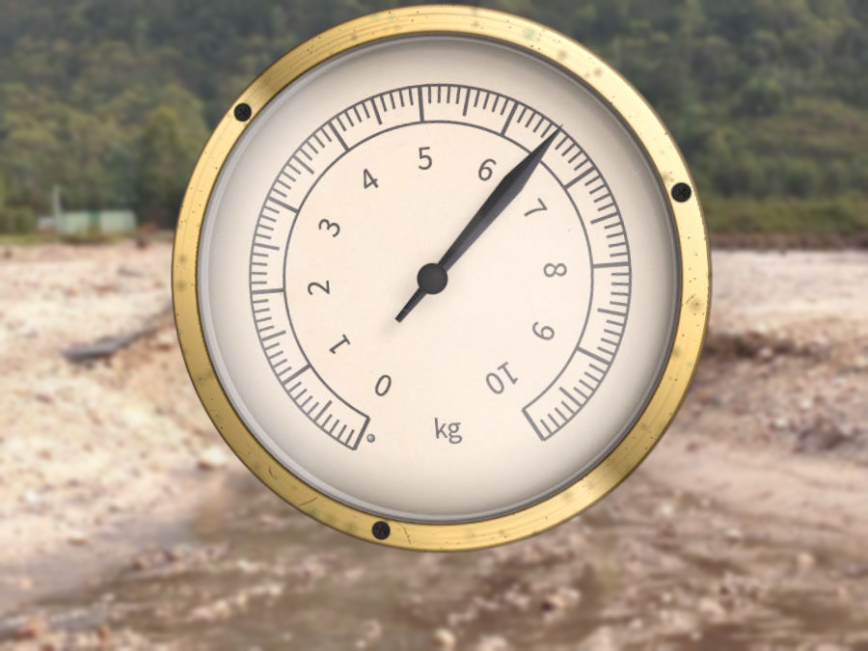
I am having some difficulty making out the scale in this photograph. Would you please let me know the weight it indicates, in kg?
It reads 6.5 kg
